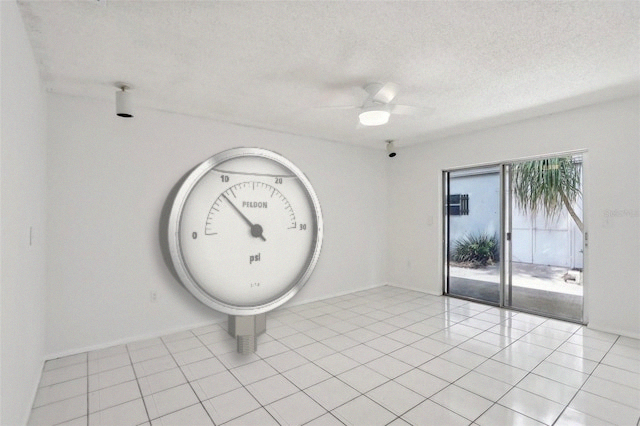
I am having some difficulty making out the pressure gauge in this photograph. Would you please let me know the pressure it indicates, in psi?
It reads 8 psi
